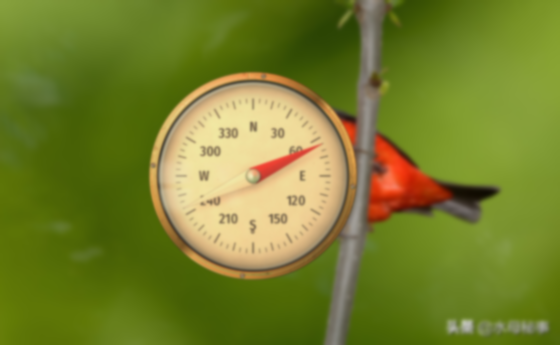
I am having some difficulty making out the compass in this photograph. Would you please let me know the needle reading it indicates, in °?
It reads 65 °
